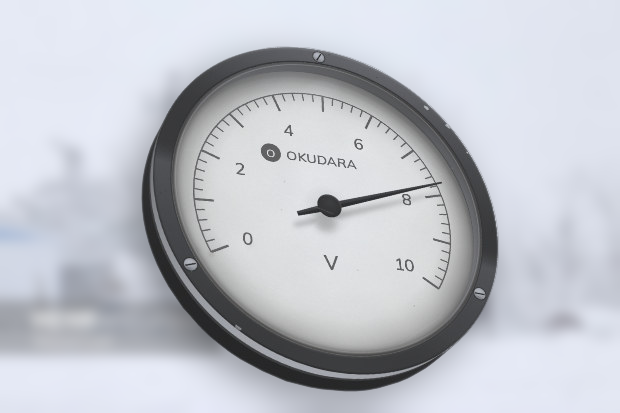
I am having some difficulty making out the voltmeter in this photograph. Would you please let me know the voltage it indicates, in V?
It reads 7.8 V
